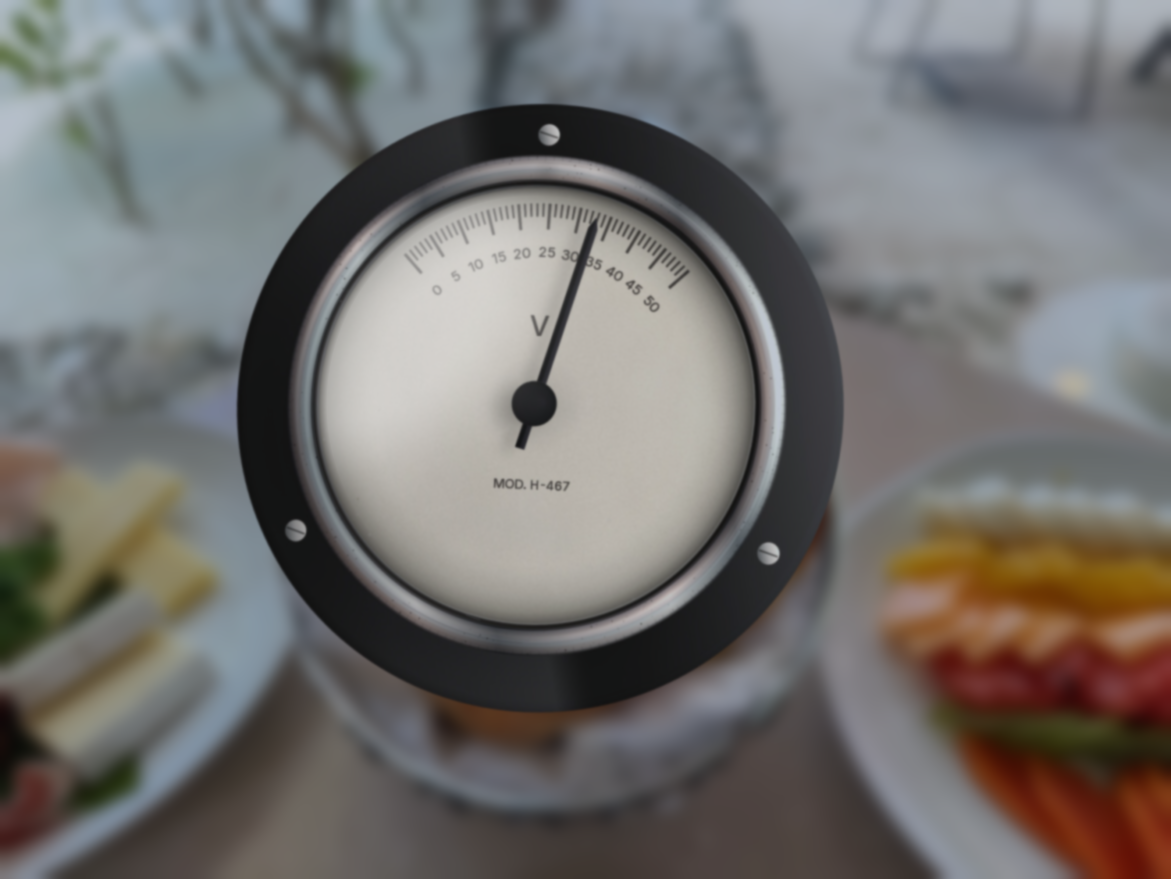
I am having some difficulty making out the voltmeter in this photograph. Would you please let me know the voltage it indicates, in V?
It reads 33 V
